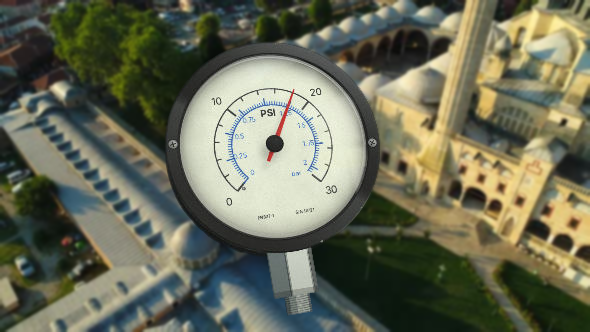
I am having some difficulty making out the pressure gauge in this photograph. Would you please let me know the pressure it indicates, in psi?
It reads 18 psi
